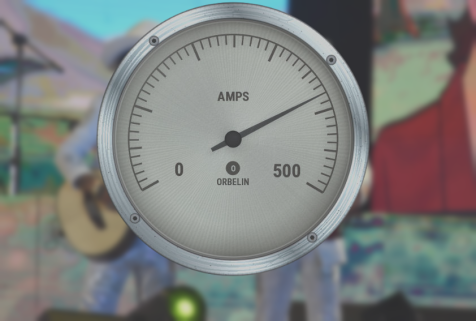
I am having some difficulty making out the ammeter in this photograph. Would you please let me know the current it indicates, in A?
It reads 380 A
